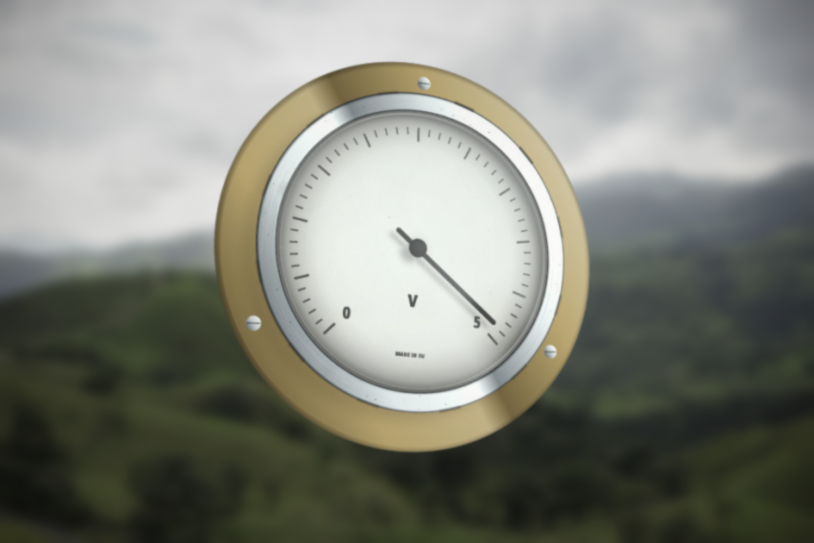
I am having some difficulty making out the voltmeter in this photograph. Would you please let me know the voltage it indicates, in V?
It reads 4.9 V
